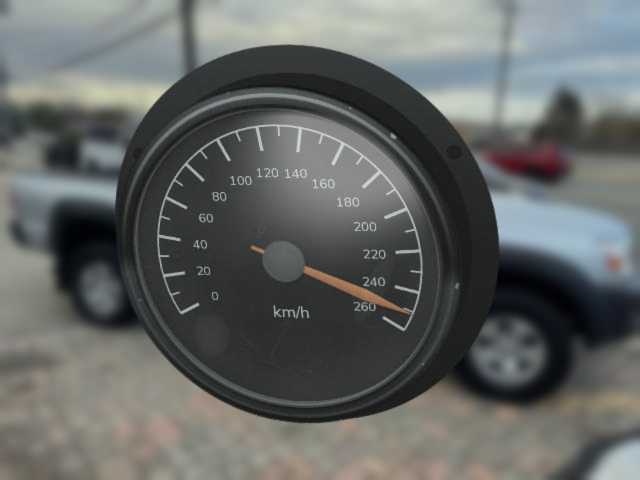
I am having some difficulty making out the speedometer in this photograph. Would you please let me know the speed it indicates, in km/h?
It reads 250 km/h
